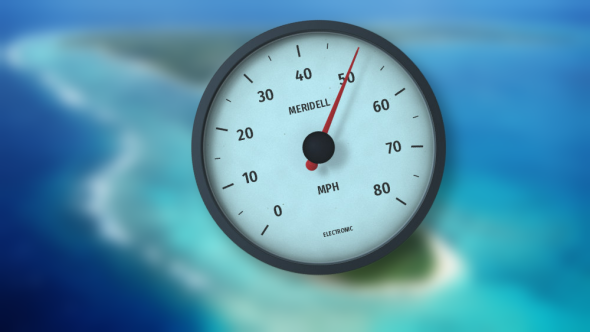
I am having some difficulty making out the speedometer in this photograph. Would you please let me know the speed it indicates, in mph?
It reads 50 mph
